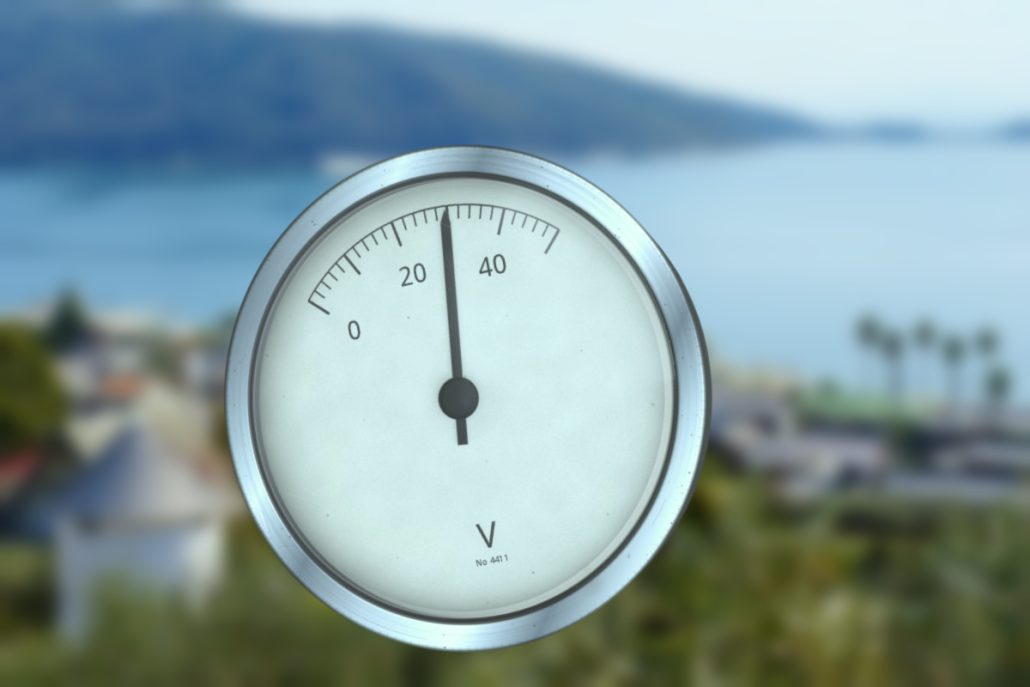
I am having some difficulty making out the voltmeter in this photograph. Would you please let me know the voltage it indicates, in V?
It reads 30 V
